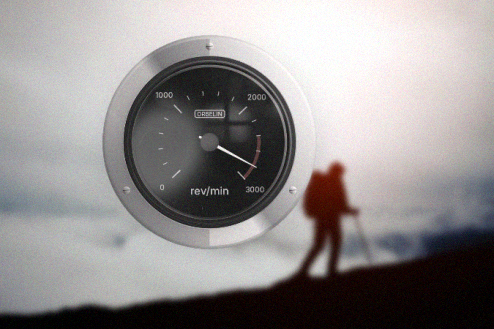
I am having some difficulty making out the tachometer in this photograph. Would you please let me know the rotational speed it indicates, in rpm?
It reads 2800 rpm
